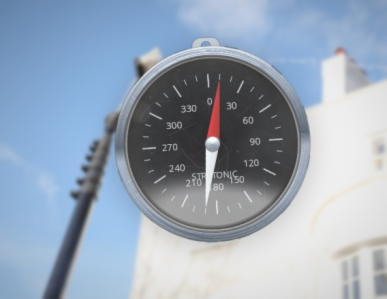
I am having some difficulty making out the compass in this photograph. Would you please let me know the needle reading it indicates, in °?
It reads 10 °
